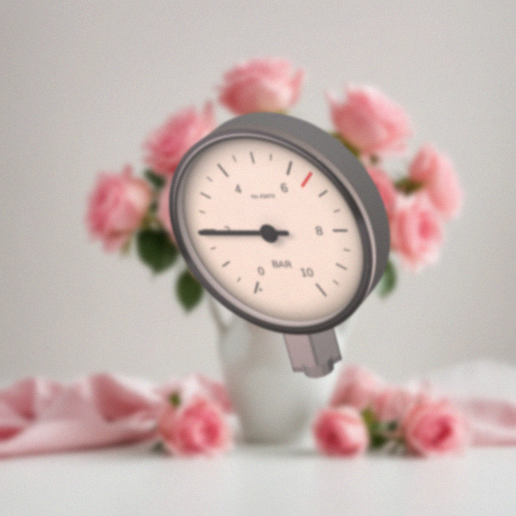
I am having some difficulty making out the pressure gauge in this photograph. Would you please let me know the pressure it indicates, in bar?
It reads 2 bar
